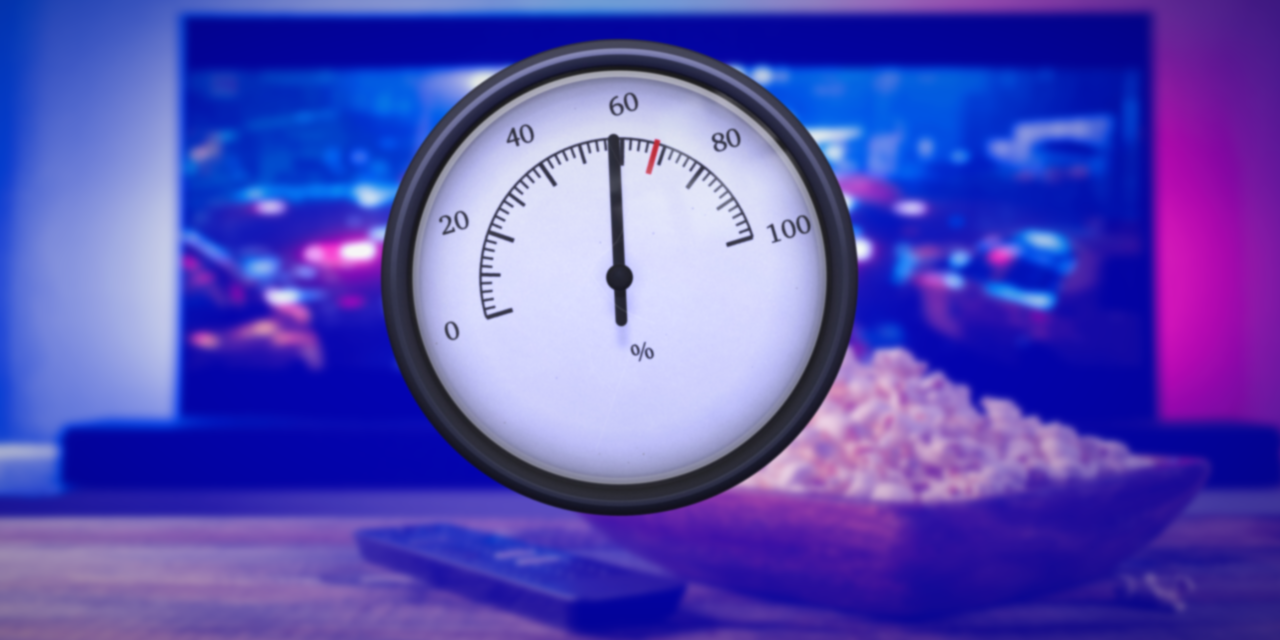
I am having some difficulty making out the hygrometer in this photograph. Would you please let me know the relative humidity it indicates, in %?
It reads 58 %
